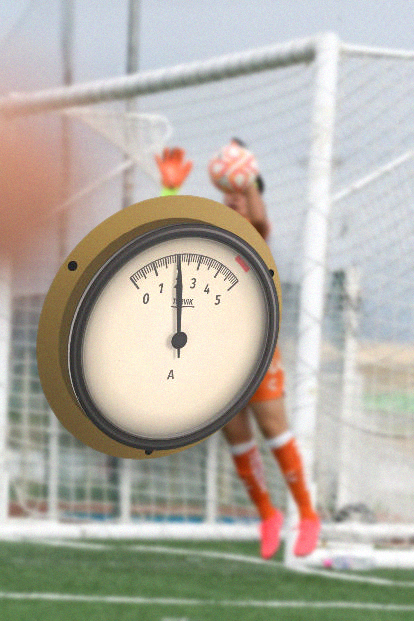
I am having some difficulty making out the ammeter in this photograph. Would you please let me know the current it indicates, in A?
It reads 2 A
